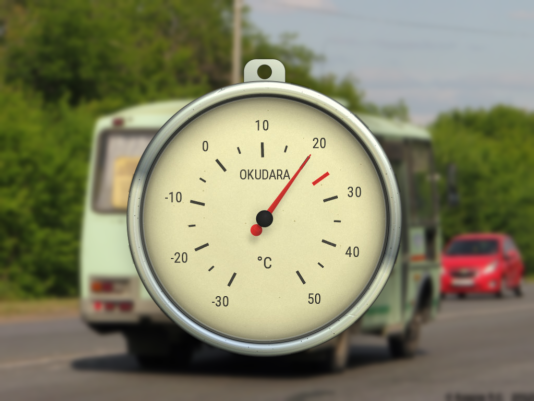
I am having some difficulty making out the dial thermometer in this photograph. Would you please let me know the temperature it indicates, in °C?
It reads 20 °C
